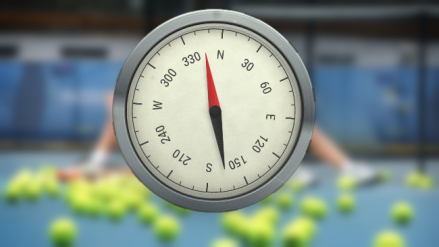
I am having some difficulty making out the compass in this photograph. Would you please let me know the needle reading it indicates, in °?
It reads 345 °
